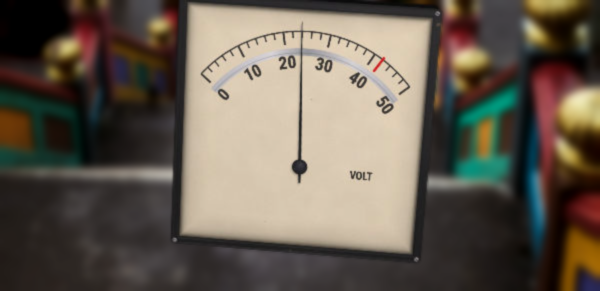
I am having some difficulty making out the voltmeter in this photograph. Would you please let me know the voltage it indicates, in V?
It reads 24 V
